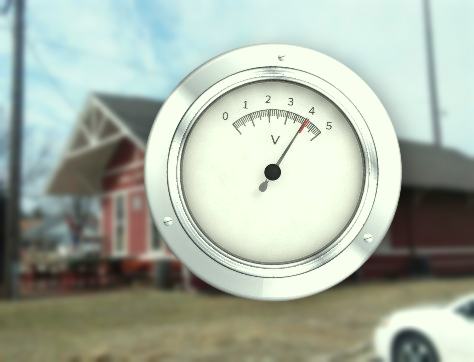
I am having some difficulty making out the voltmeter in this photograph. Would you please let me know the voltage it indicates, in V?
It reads 4 V
